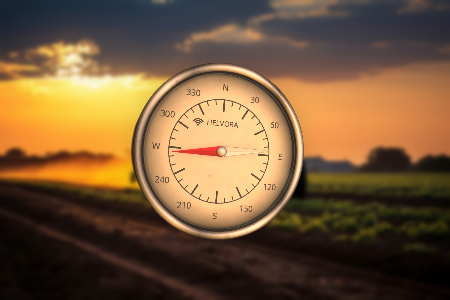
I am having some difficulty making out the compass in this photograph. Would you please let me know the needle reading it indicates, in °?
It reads 265 °
